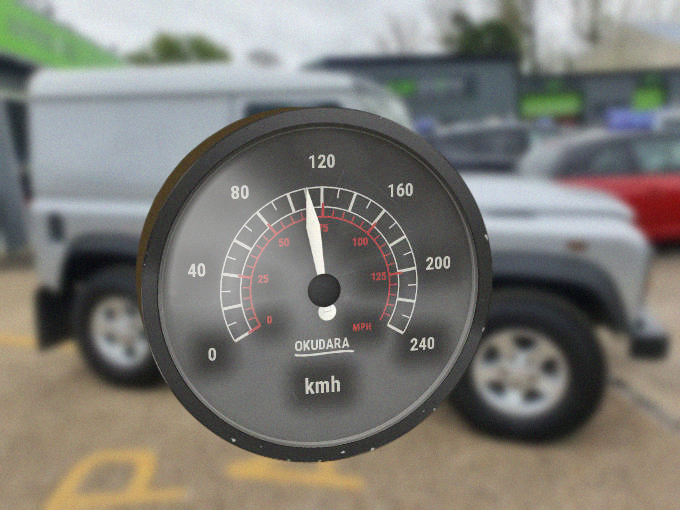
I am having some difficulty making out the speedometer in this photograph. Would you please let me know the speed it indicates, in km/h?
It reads 110 km/h
